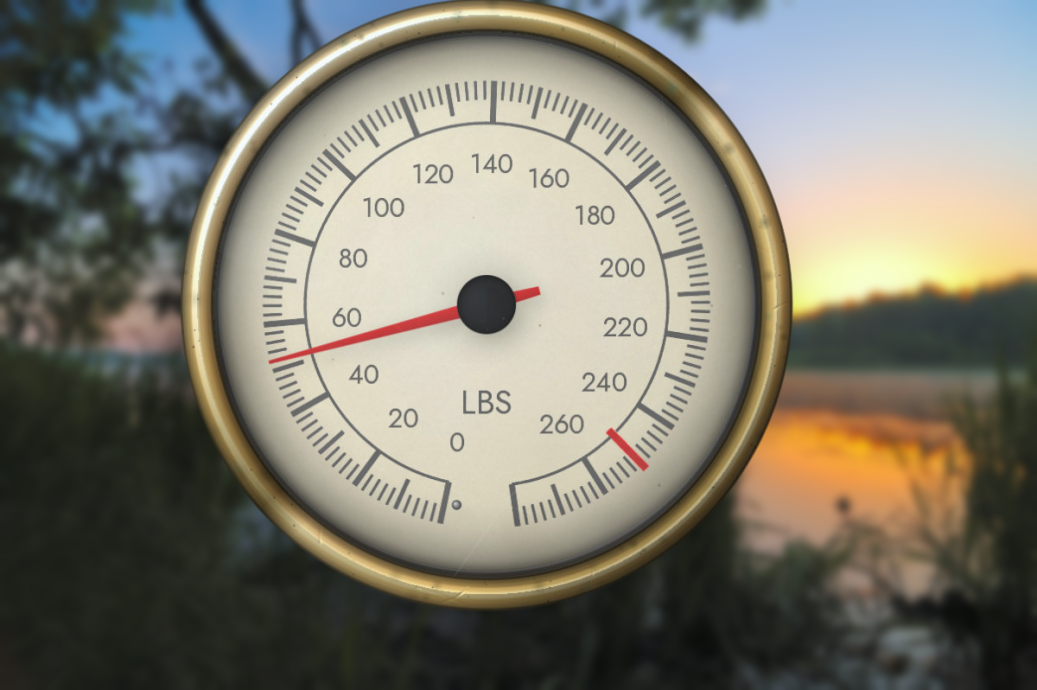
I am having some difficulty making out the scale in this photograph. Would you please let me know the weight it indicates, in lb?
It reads 52 lb
